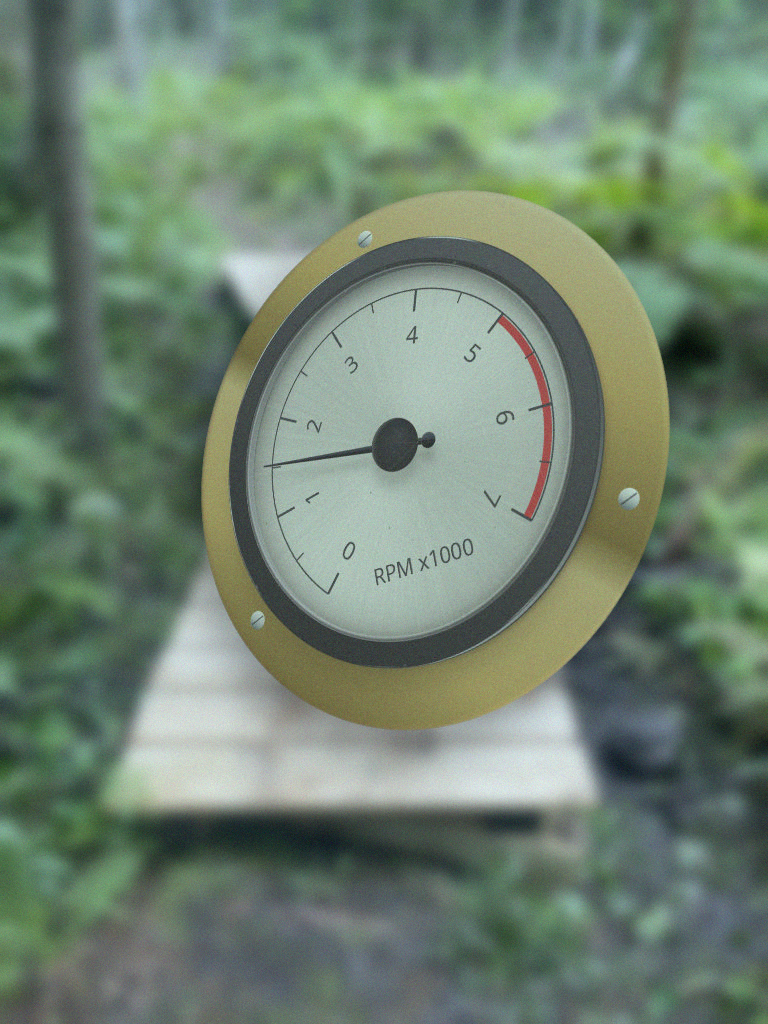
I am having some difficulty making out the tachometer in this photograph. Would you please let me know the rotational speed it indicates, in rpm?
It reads 1500 rpm
